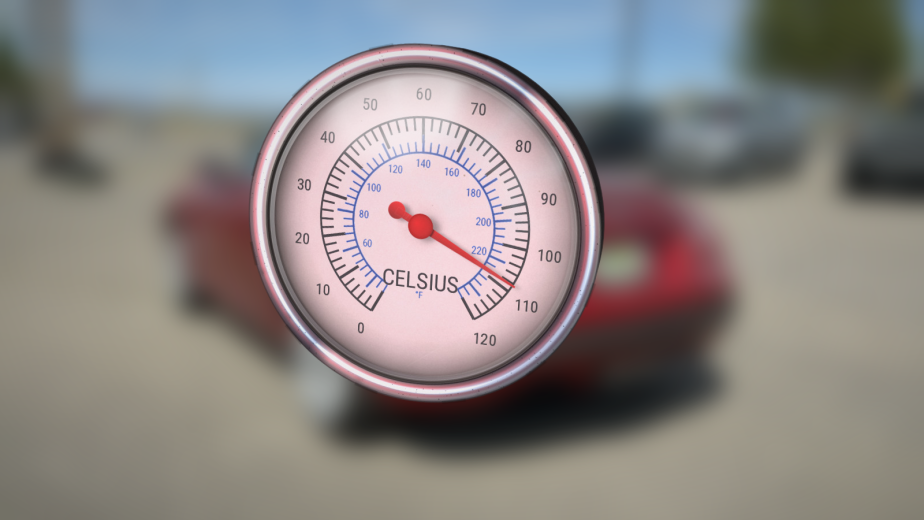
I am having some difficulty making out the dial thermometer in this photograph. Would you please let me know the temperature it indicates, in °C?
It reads 108 °C
